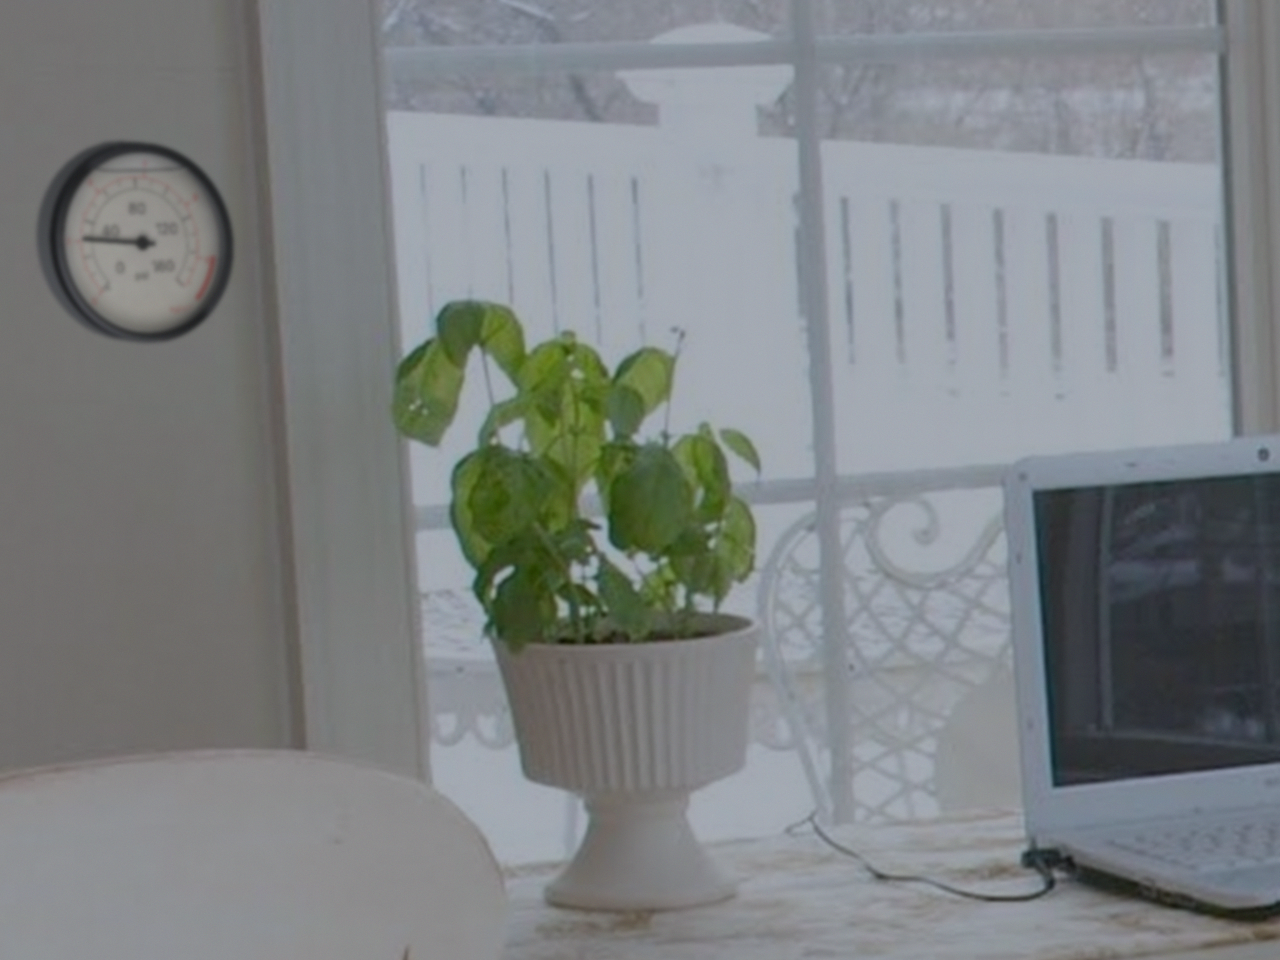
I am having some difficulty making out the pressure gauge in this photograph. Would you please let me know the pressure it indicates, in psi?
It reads 30 psi
